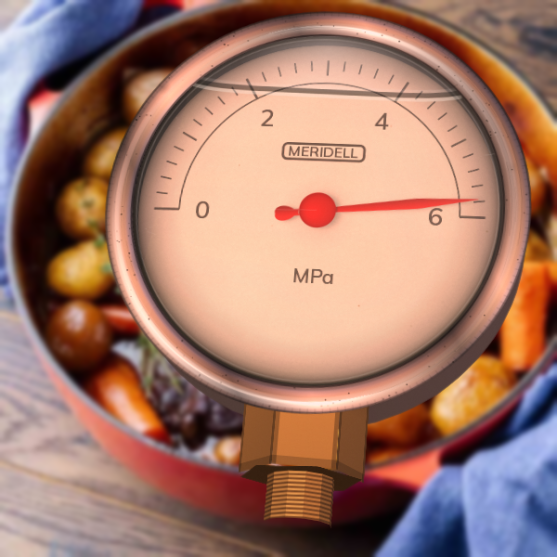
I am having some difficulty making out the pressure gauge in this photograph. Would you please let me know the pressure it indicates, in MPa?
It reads 5.8 MPa
